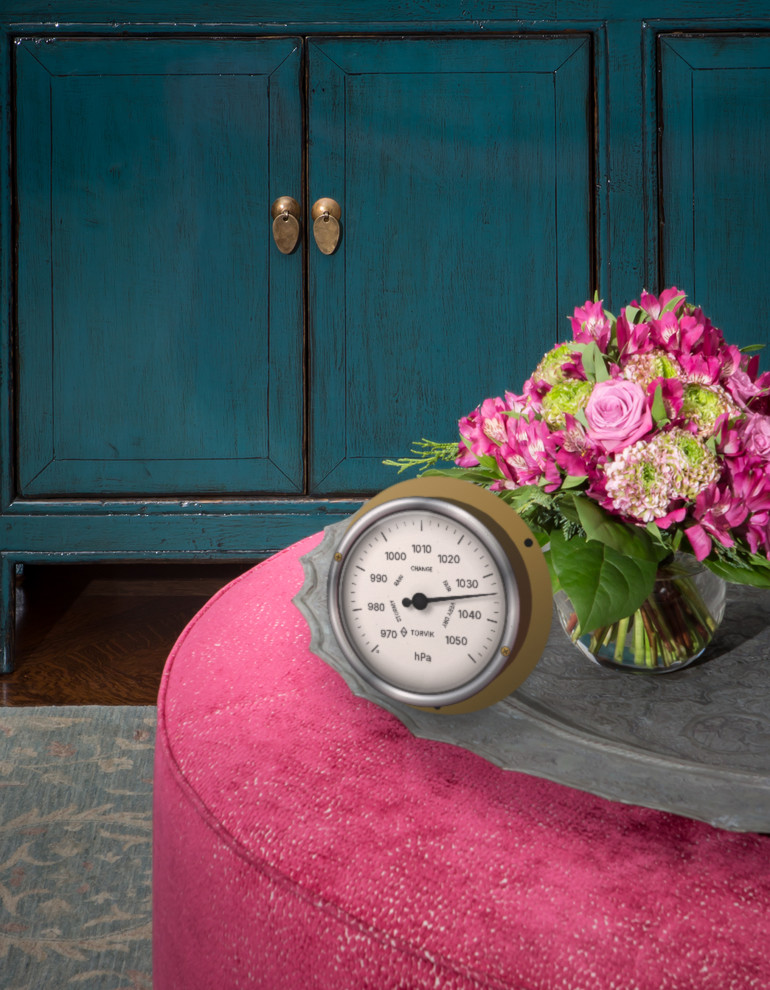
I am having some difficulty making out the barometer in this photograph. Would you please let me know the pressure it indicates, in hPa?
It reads 1034 hPa
